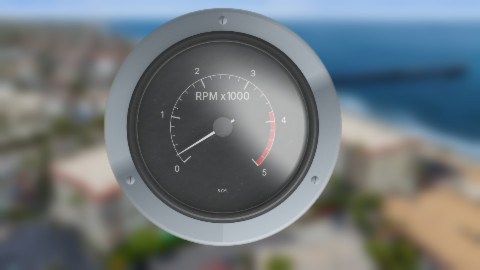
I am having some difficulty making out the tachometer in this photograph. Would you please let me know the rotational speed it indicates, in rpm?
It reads 200 rpm
